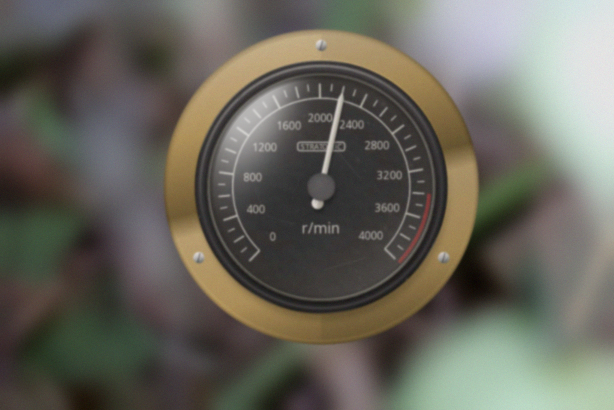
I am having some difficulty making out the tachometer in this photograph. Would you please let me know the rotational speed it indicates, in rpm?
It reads 2200 rpm
